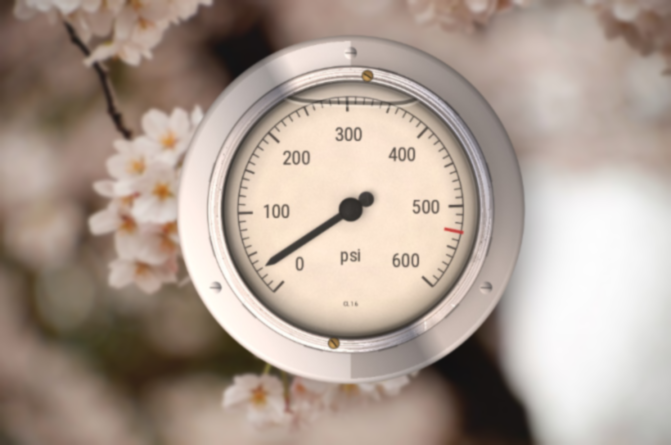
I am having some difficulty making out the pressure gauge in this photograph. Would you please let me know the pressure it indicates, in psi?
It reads 30 psi
